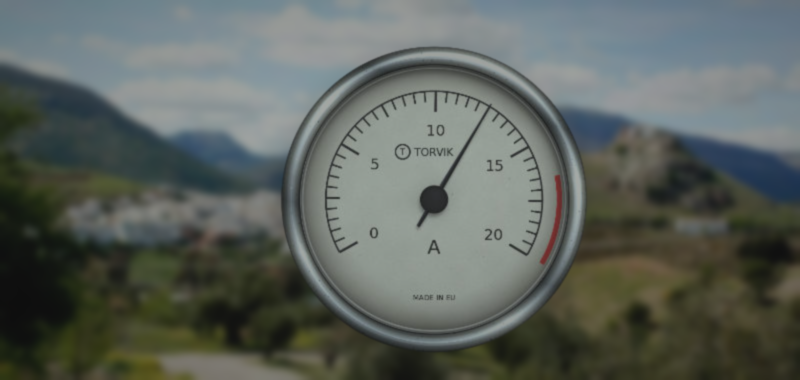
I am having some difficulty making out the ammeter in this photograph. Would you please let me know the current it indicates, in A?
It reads 12.5 A
